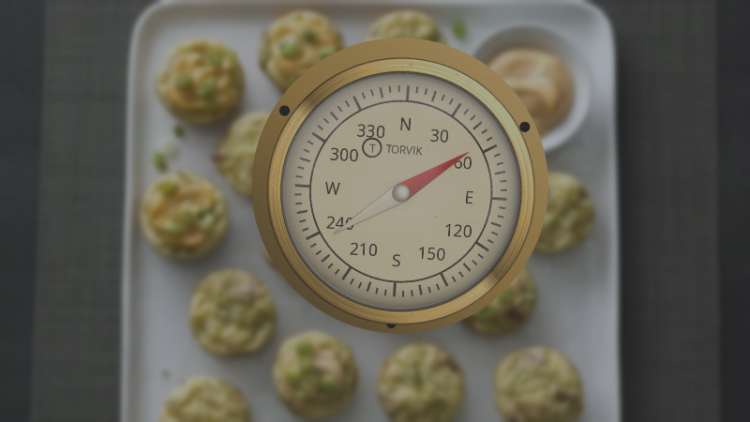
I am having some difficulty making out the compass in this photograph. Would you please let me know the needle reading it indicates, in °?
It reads 55 °
